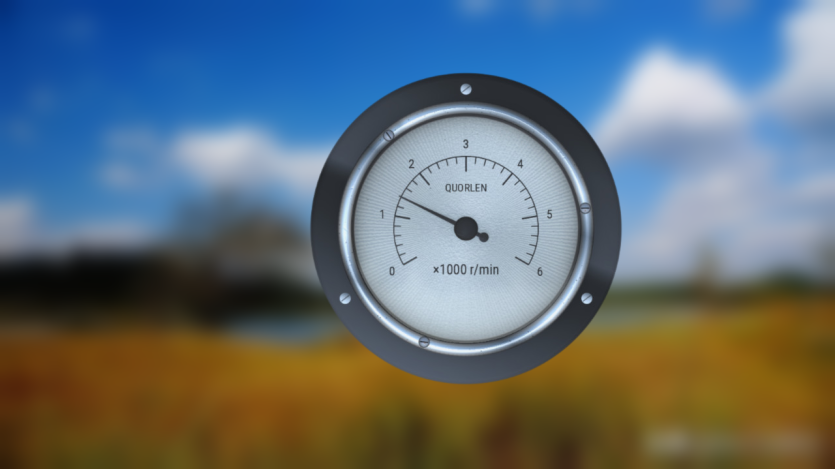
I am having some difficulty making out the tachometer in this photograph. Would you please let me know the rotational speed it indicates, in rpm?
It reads 1400 rpm
